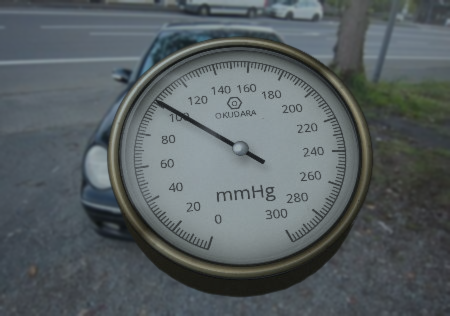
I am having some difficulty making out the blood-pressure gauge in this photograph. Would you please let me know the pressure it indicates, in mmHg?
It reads 100 mmHg
